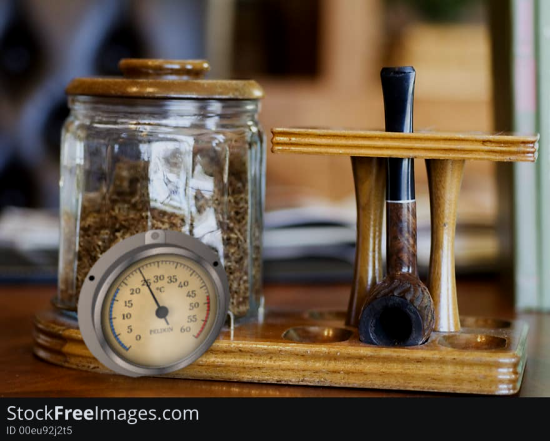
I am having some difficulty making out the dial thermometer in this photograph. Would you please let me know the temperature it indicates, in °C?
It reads 25 °C
